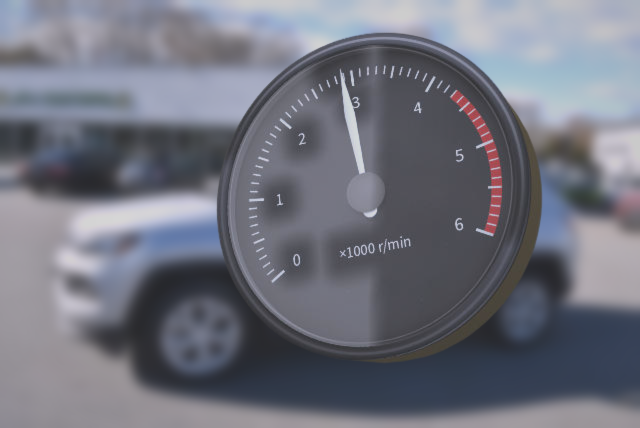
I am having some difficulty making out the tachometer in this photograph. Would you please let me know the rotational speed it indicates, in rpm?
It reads 2900 rpm
